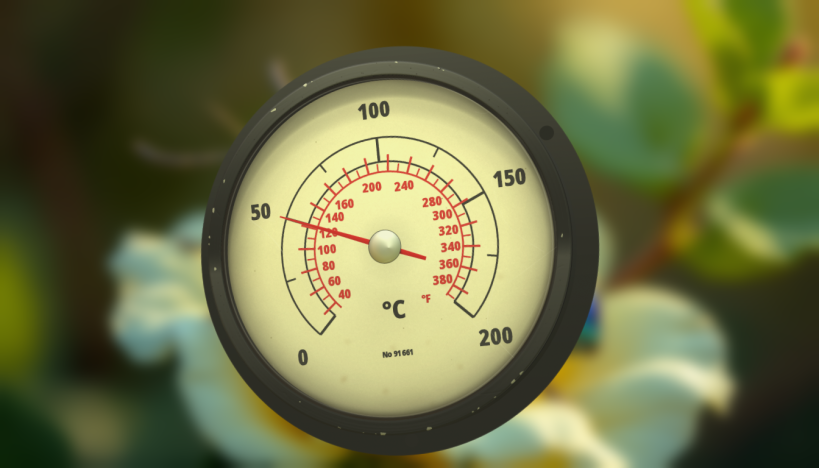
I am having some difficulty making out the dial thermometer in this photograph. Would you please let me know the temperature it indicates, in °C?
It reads 50 °C
